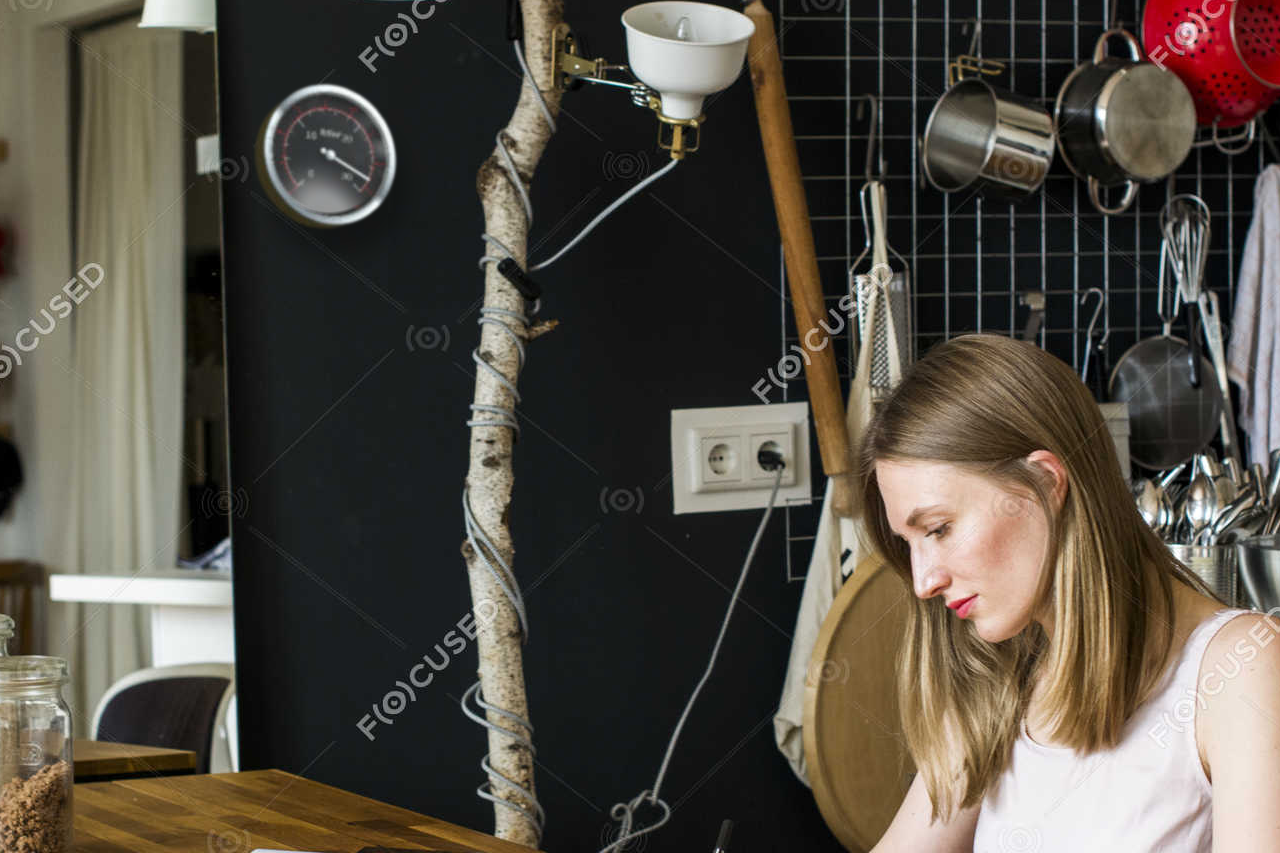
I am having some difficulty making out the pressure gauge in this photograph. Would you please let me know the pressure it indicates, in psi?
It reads 28 psi
